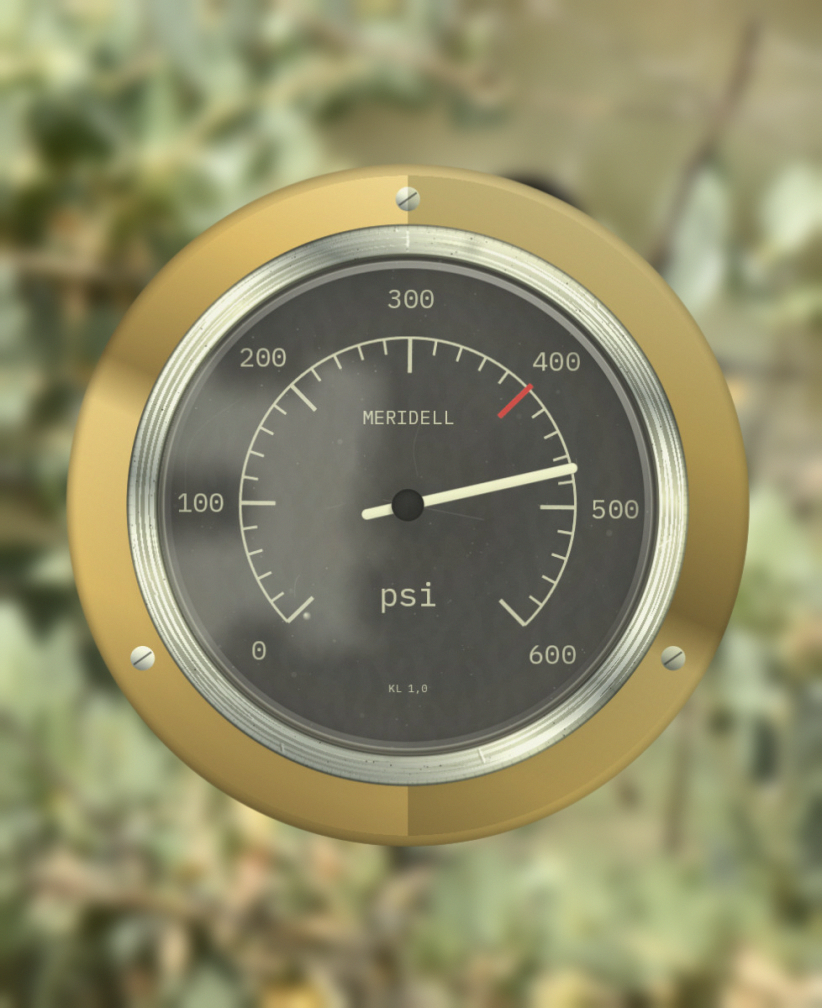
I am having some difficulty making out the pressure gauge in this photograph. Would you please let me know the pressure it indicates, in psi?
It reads 470 psi
